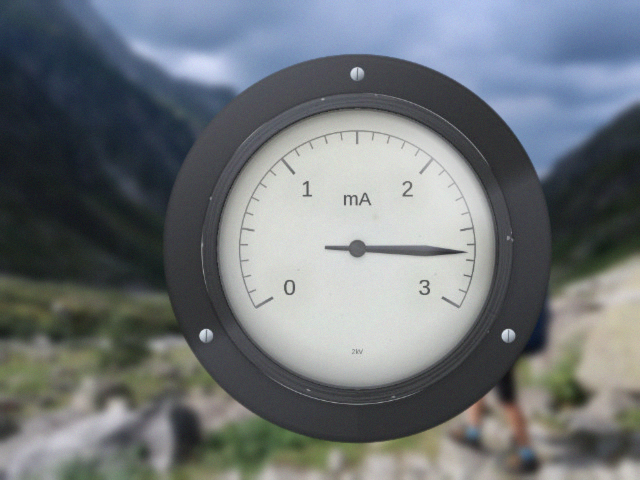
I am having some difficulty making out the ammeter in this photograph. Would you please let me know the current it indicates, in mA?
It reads 2.65 mA
